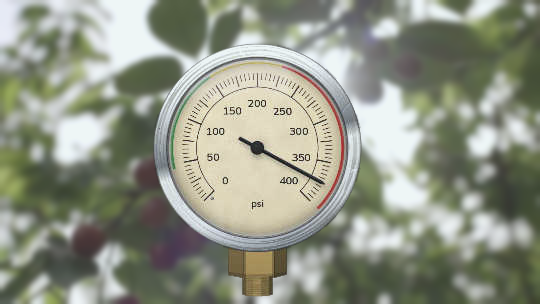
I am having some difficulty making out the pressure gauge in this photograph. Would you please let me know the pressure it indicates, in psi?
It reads 375 psi
